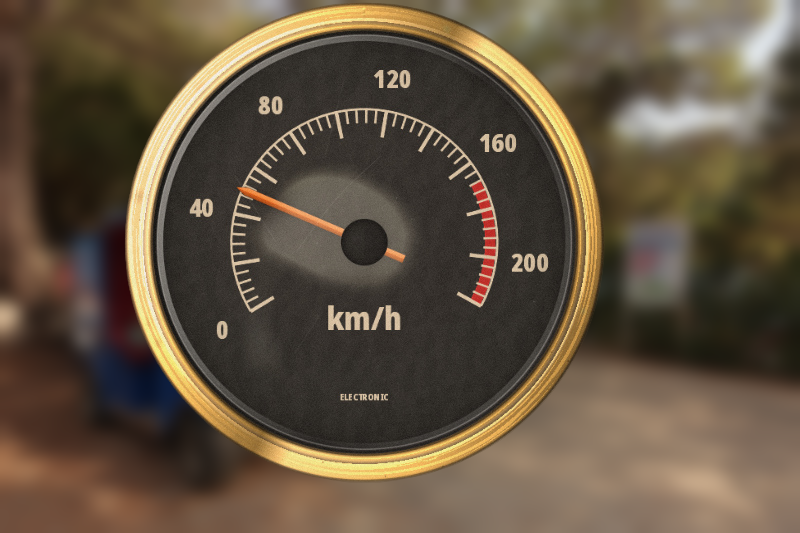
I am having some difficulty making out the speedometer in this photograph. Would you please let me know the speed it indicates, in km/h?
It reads 50 km/h
